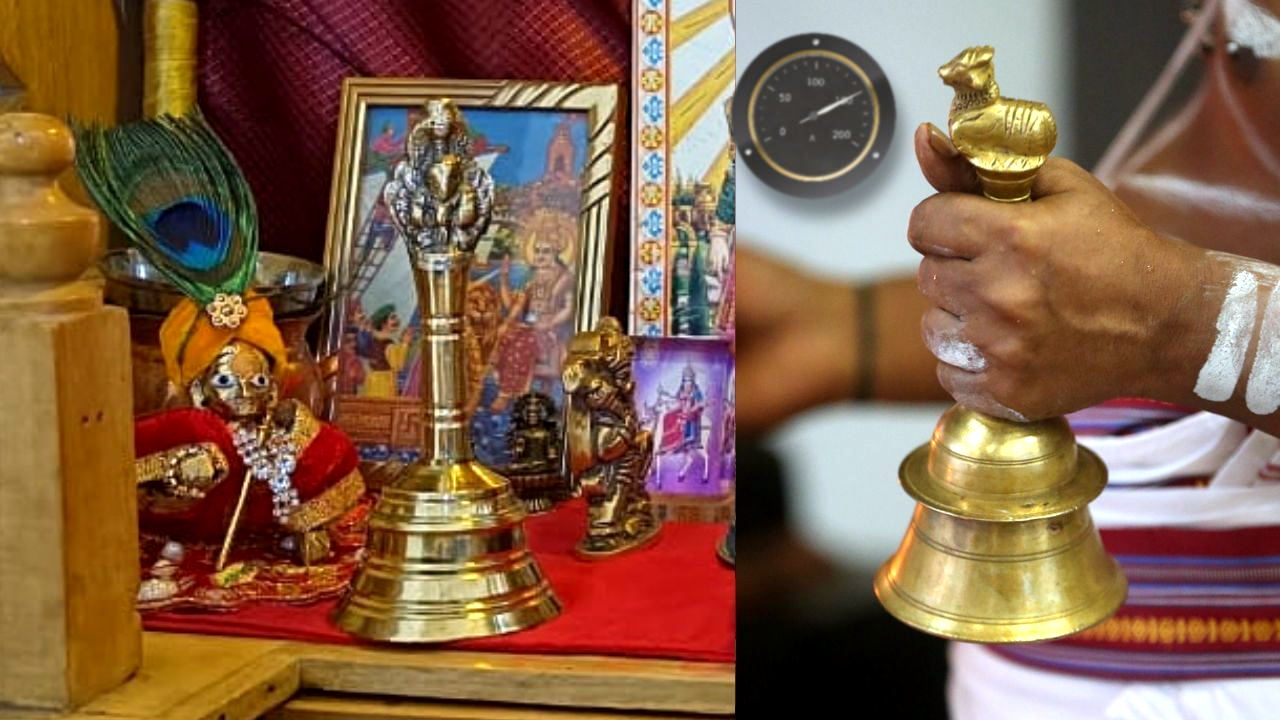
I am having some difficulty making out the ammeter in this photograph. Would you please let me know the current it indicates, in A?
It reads 150 A
